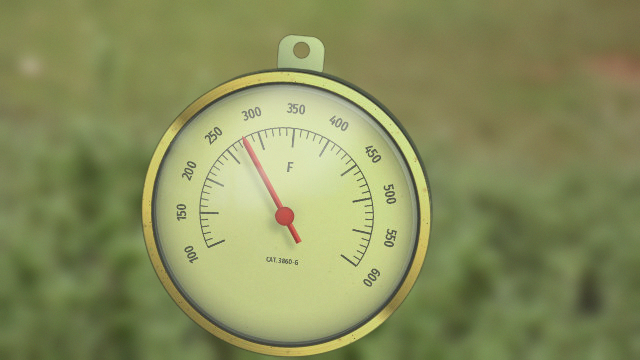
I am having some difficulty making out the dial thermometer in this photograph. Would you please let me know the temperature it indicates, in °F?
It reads 280 °F
